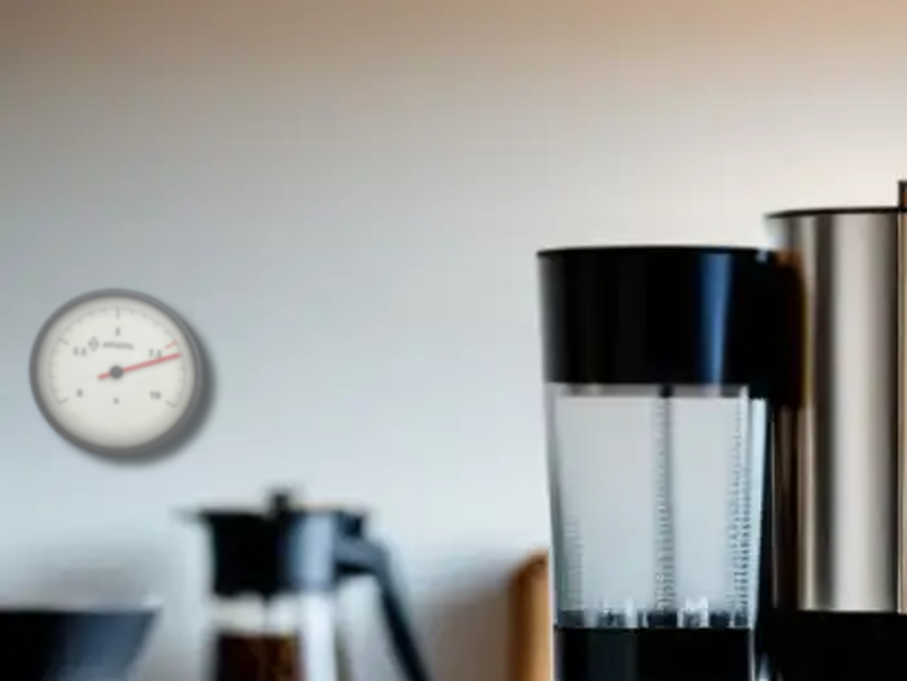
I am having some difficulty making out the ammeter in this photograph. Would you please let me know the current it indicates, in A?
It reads 8 A
